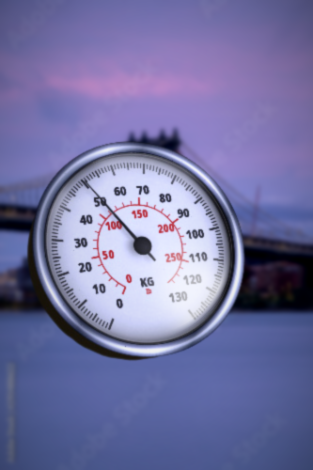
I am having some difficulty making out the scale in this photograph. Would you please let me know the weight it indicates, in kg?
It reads 50 kg
